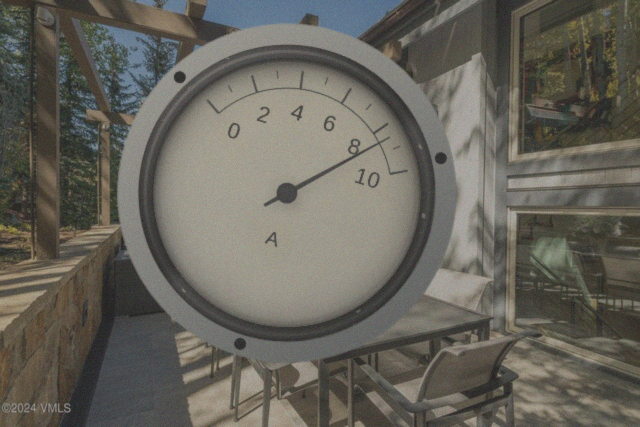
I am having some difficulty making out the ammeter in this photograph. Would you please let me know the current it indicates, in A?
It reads 8.5 A
